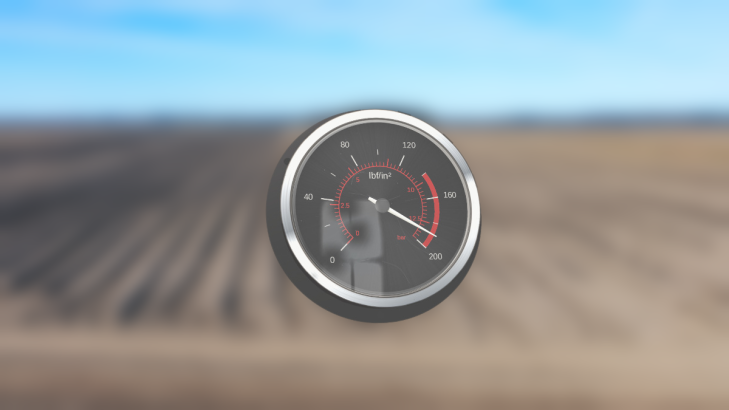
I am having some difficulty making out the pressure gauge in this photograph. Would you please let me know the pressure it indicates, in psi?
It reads 190 psi
